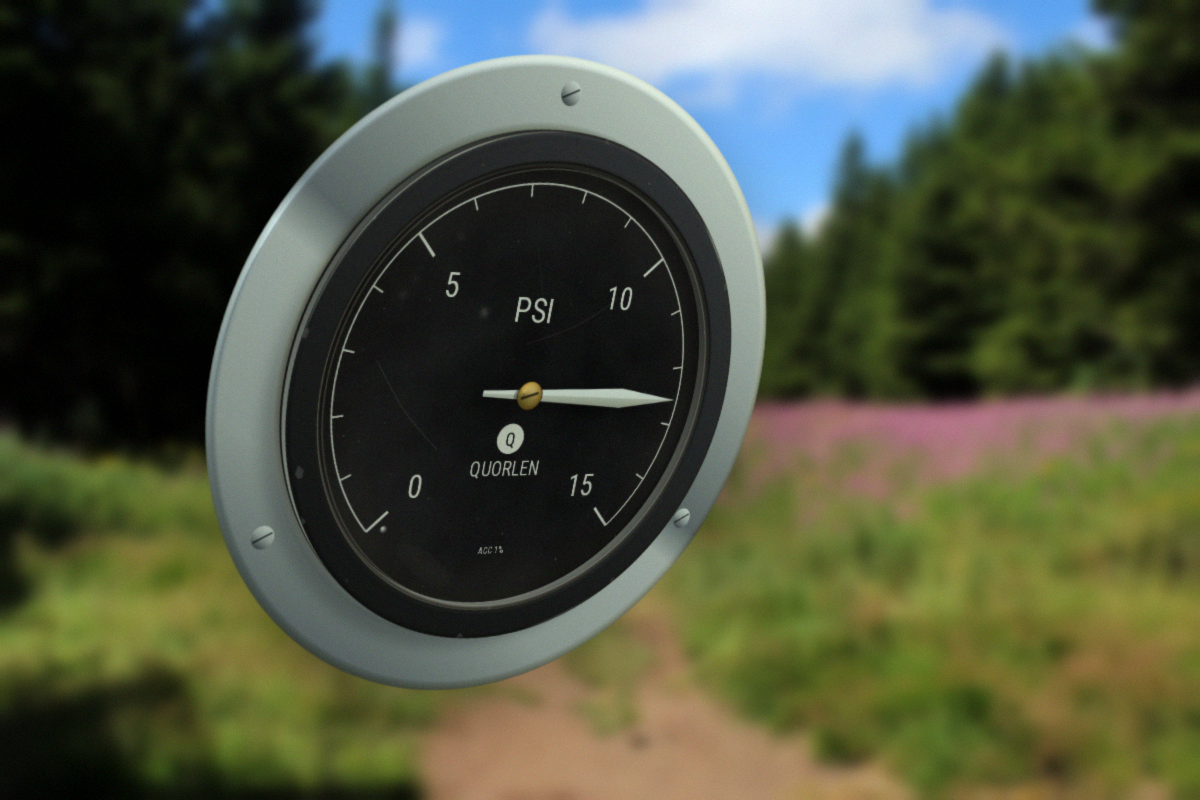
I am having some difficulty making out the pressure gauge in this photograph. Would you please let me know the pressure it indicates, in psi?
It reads 12.5 psi
